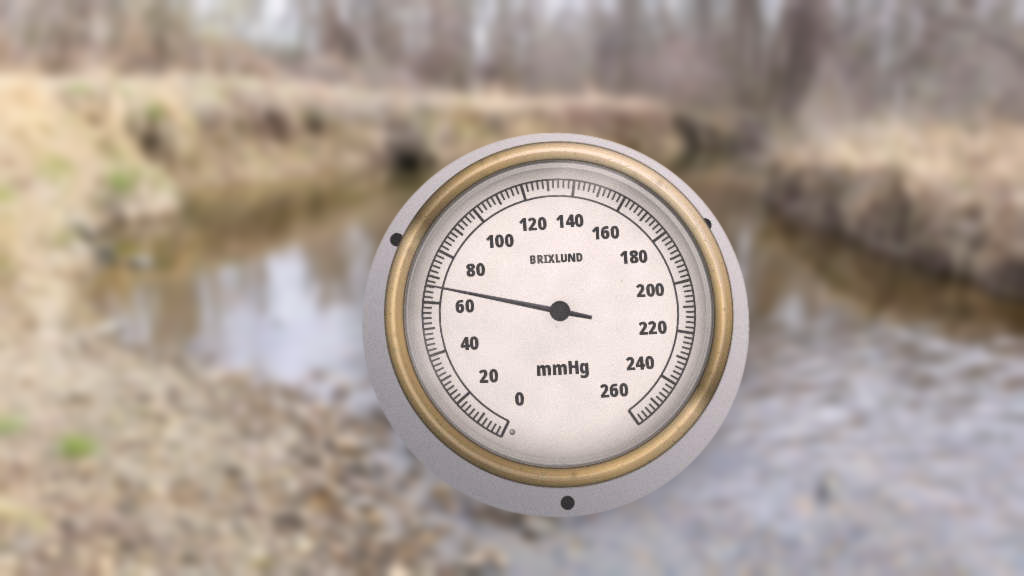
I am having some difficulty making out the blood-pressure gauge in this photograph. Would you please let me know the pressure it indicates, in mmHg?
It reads 66 mmHg
